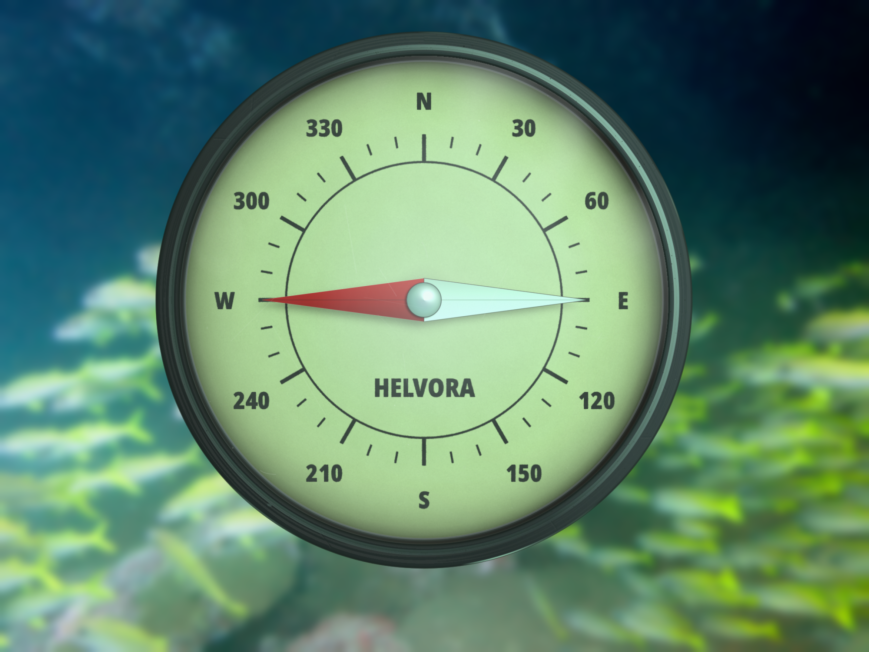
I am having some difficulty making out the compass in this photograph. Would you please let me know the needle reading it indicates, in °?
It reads 270 °
